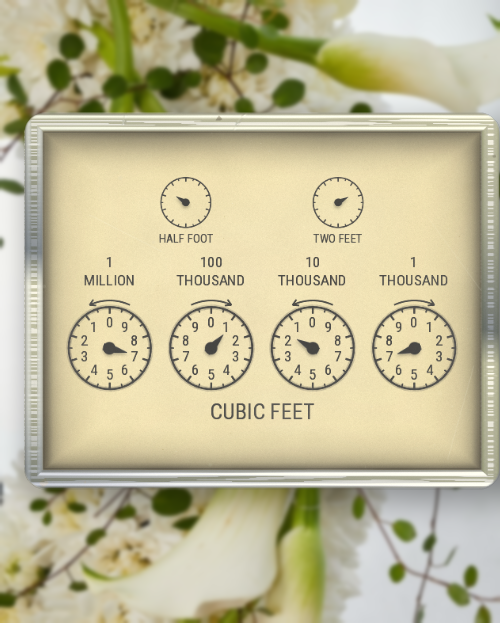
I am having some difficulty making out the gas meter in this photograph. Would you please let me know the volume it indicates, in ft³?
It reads 711700 ft³
